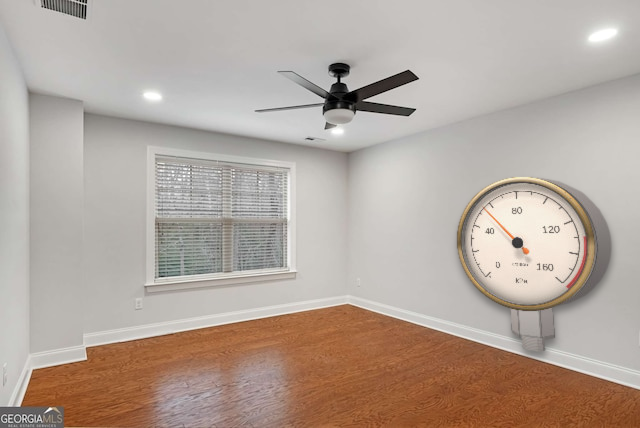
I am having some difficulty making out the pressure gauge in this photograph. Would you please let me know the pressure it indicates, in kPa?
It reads 55 kPa
